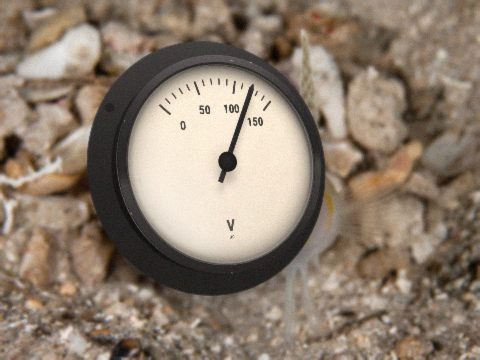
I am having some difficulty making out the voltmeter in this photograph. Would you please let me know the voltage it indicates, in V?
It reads 120 V
